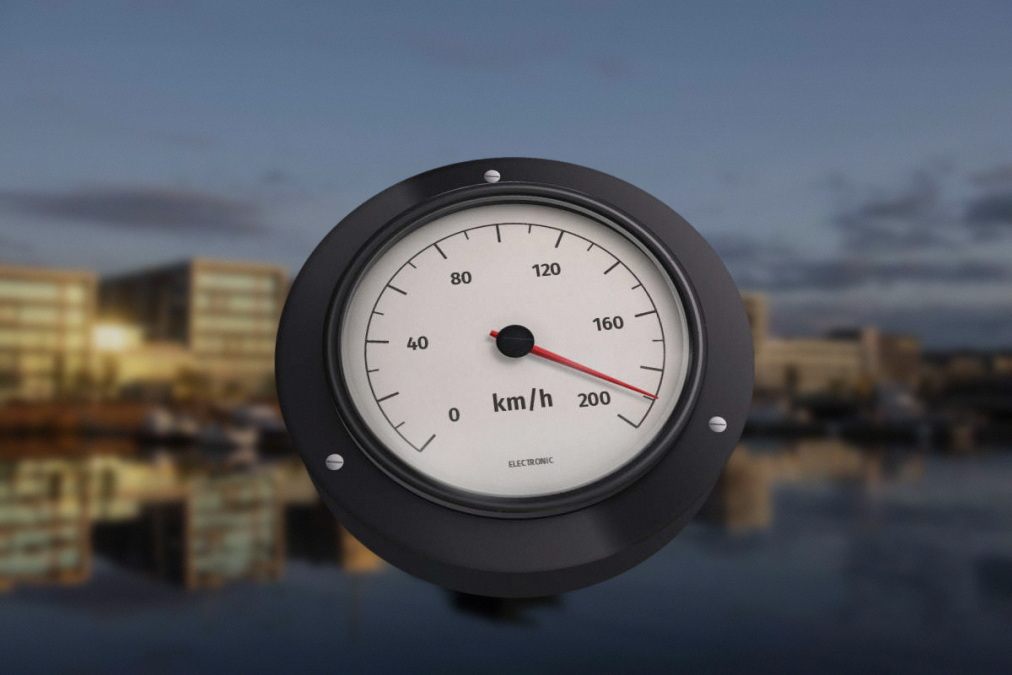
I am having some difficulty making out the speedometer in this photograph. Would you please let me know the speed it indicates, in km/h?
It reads 190 km/h
